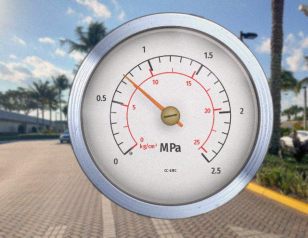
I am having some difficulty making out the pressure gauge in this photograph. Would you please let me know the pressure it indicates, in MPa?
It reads 0.75 MPa
